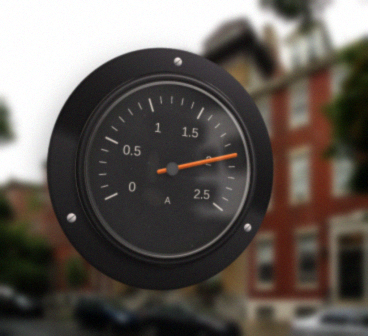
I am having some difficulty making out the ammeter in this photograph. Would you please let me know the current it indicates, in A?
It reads 2 A
